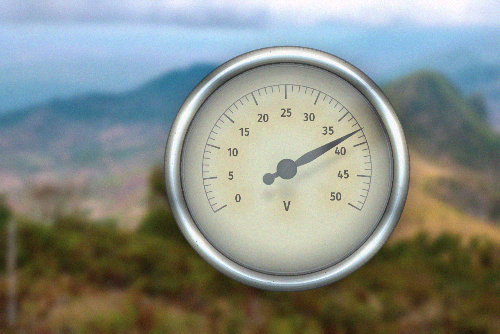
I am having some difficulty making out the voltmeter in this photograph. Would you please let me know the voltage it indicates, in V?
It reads 38 V
